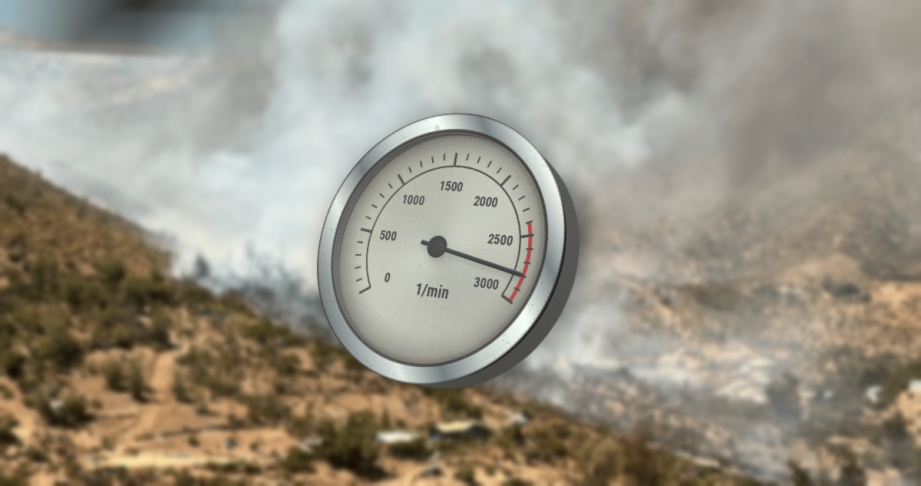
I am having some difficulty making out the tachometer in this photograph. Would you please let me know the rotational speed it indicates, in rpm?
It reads 2800 rpm
